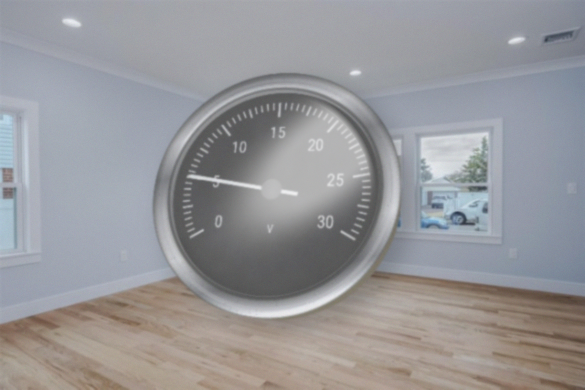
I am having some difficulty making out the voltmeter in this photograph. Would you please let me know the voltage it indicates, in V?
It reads 5 V
